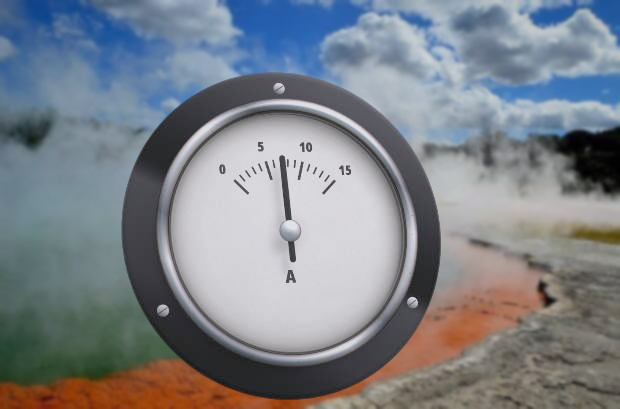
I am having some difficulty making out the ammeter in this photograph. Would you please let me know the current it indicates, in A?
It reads 7 A
